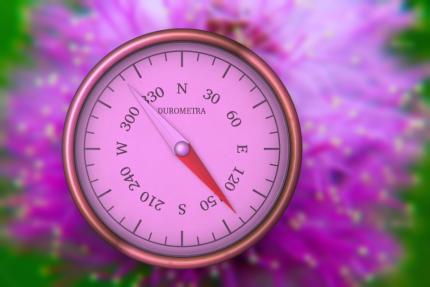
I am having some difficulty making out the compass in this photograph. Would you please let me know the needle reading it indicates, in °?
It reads 140 °
